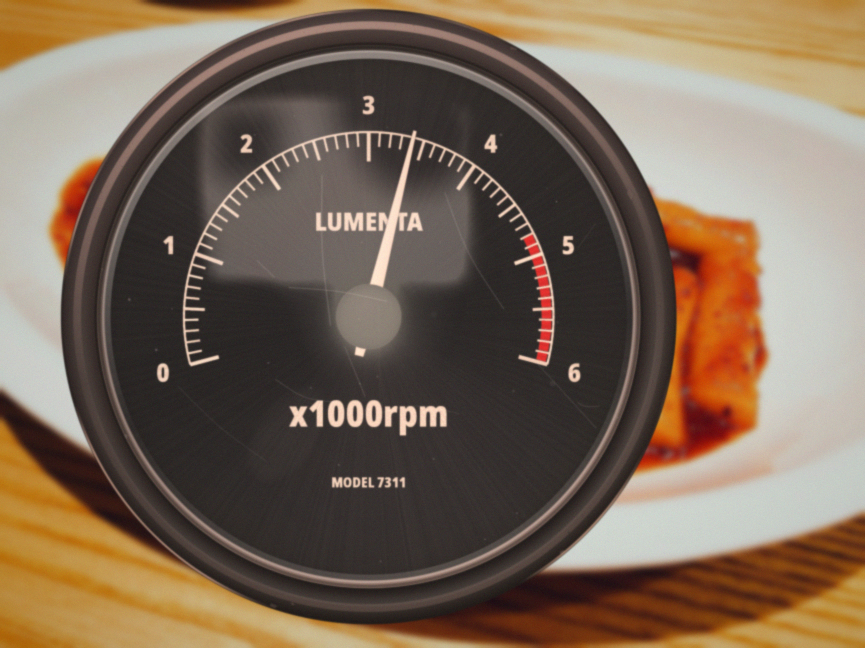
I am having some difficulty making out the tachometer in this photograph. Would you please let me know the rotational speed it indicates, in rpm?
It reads 3400 rpm
